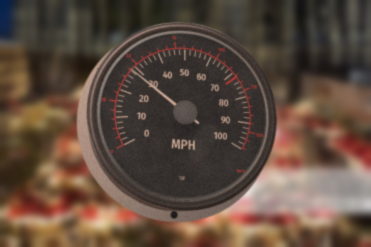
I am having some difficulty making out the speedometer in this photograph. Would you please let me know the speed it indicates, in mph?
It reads 28 mph
